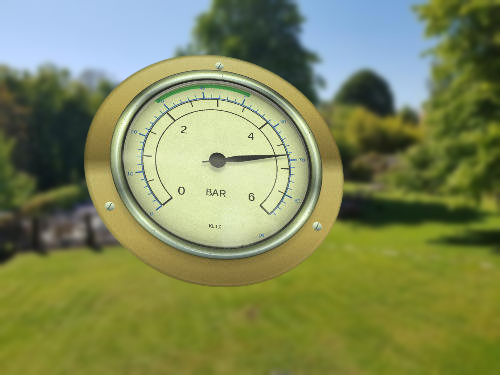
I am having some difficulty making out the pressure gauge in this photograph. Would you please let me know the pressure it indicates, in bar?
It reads 4.75 bar
